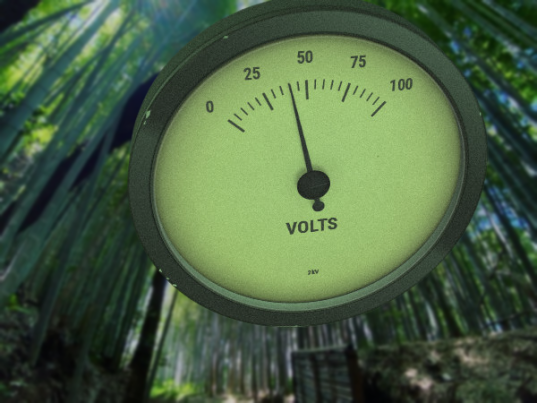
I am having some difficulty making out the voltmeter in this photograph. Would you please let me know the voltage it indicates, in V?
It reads 40 V
